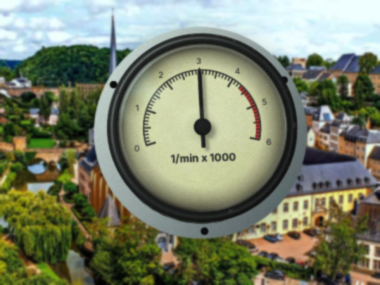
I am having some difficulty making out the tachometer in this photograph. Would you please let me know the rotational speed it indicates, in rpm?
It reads 3000 rpm
